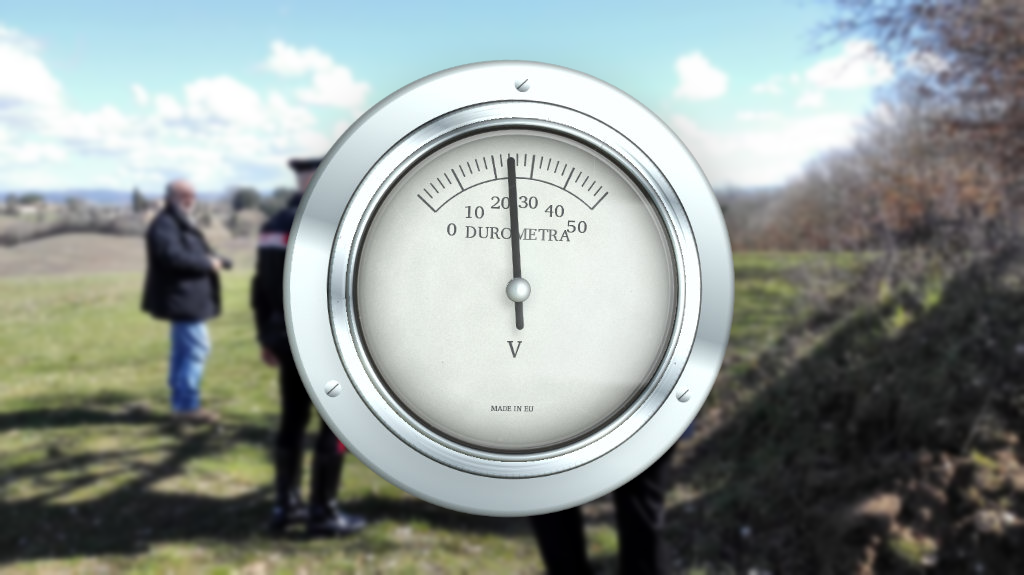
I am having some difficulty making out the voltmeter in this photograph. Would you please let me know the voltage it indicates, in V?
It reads 24 V
